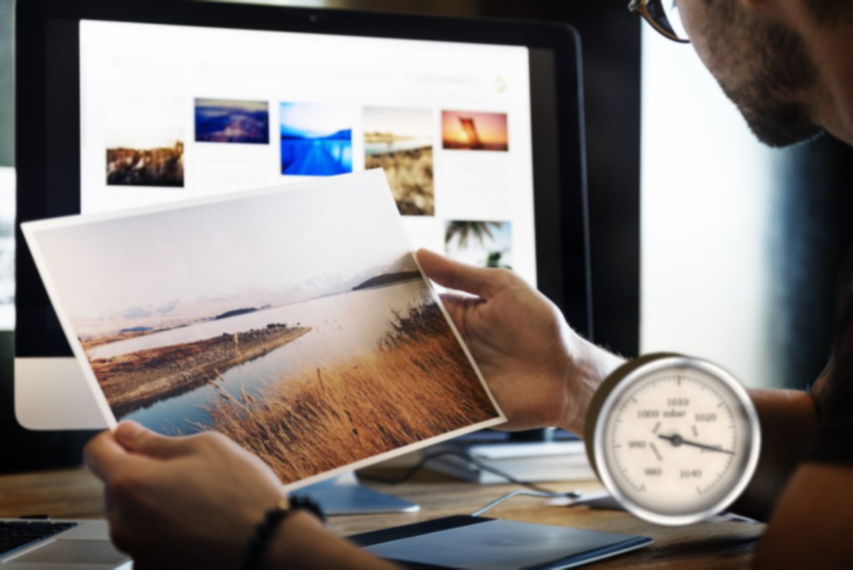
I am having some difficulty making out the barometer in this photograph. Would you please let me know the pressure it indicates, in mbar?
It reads 1030 mbar
